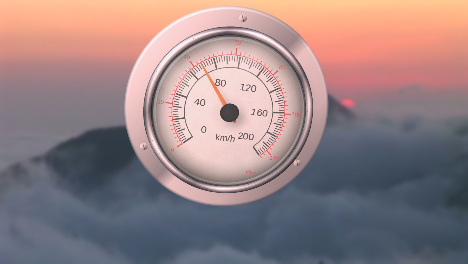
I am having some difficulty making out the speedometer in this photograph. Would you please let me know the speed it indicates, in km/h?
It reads 70 km/h
